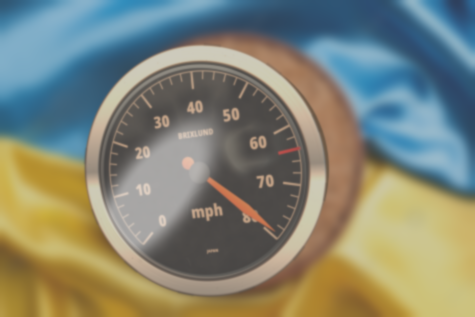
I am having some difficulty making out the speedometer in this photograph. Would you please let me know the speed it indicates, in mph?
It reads 79 mph
